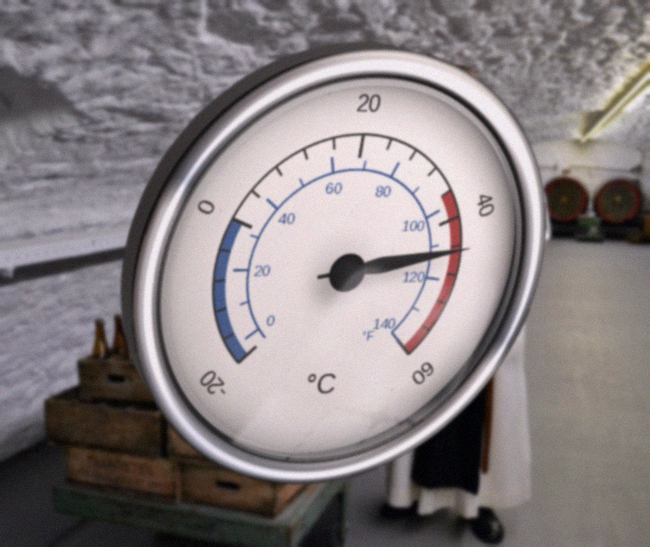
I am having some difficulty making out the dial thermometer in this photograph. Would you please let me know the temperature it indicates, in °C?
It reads 44 °C
